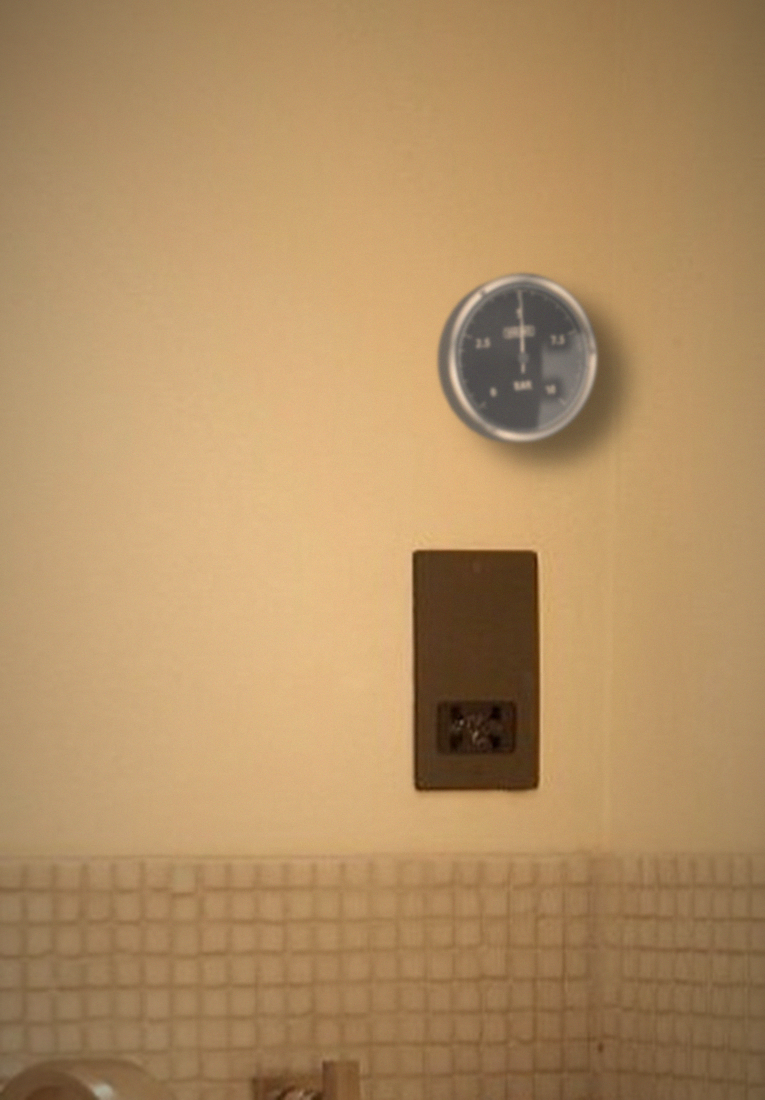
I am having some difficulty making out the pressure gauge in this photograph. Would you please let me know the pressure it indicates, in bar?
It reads 5 bar
